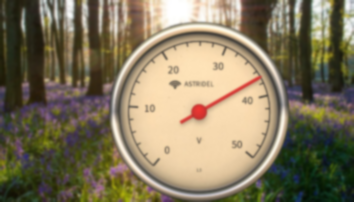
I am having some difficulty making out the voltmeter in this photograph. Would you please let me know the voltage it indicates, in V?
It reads 37 V
